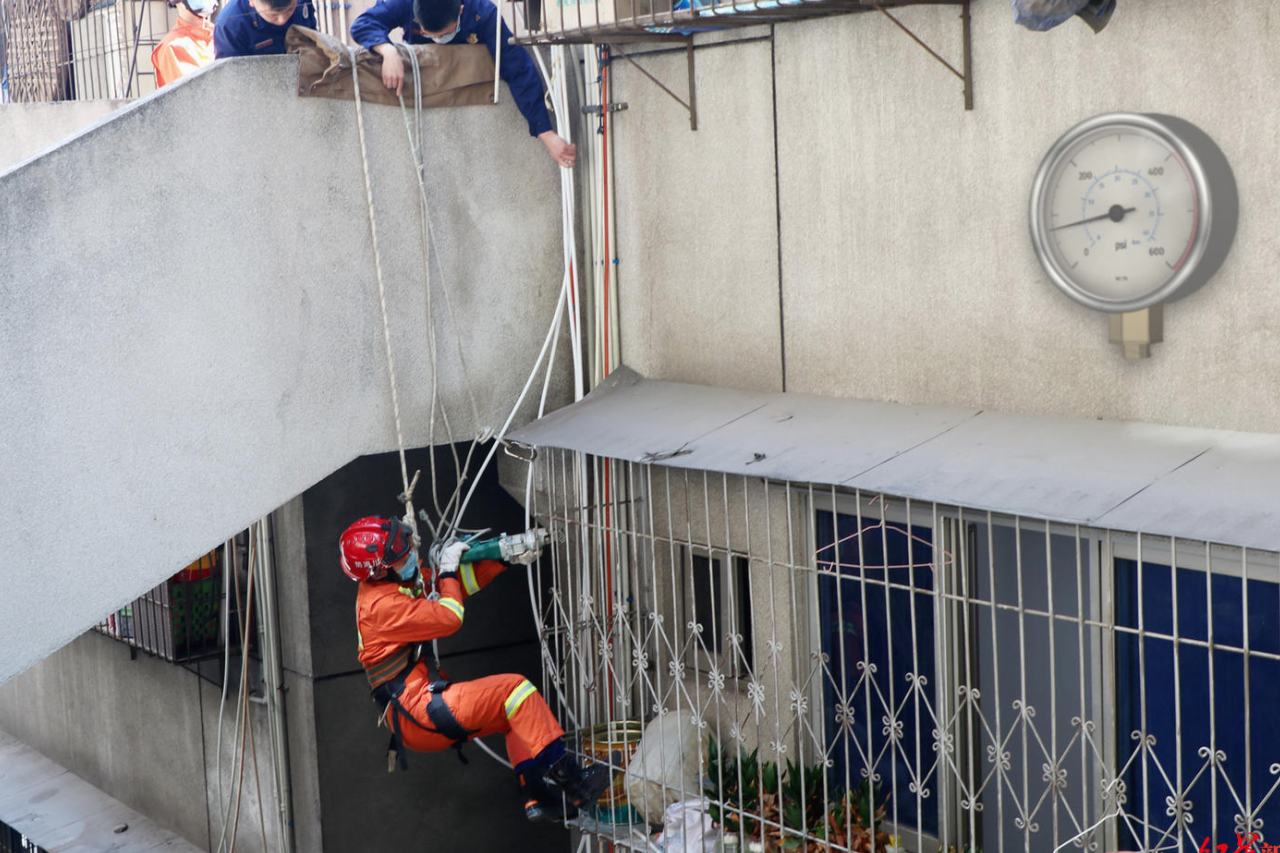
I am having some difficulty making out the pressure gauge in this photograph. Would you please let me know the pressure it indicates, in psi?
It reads 75 psi
